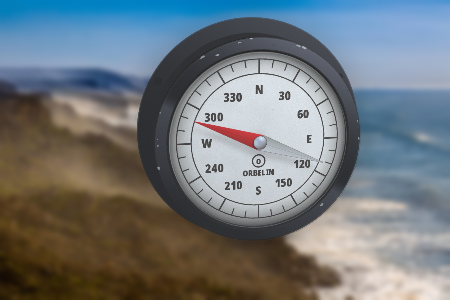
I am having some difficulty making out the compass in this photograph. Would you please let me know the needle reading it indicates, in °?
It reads 290 °
